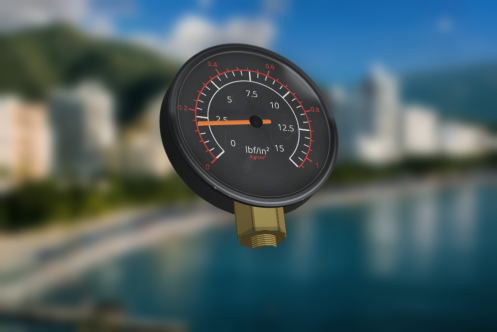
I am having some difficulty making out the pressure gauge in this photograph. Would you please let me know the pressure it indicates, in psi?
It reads 2 psi
